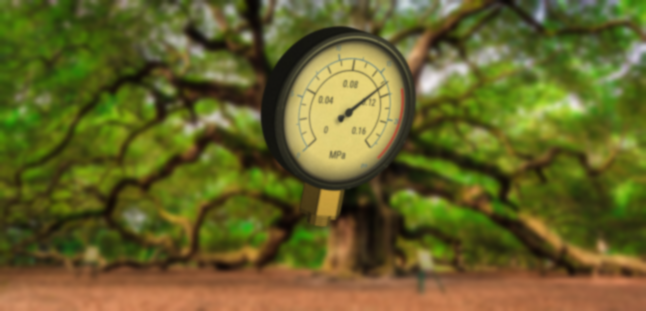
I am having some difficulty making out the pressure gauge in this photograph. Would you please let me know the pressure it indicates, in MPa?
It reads 0.11 MPa
